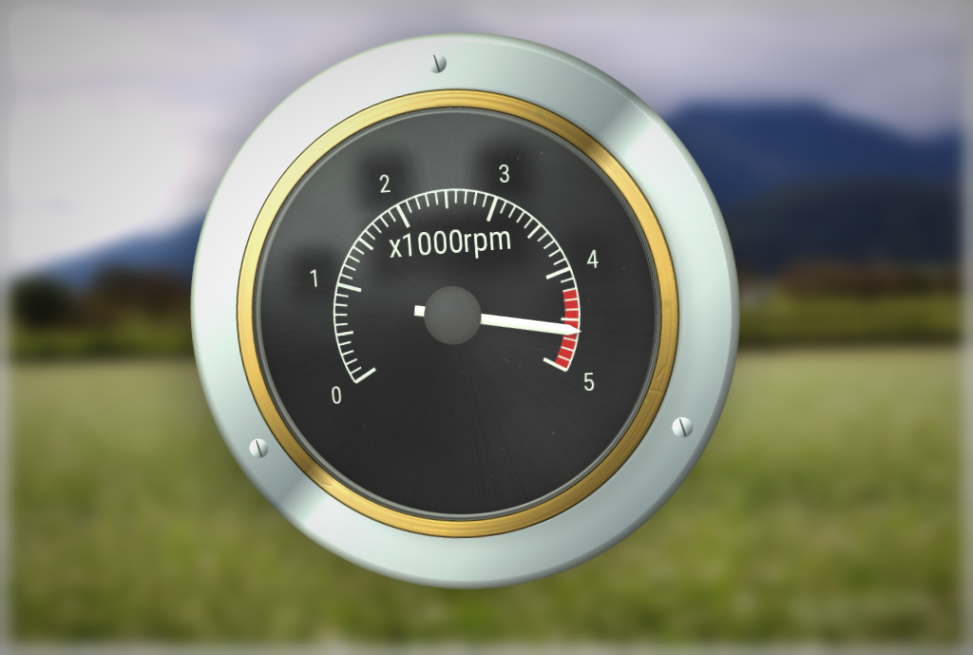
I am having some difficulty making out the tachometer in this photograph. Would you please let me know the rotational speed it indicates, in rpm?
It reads 4600 rpm
